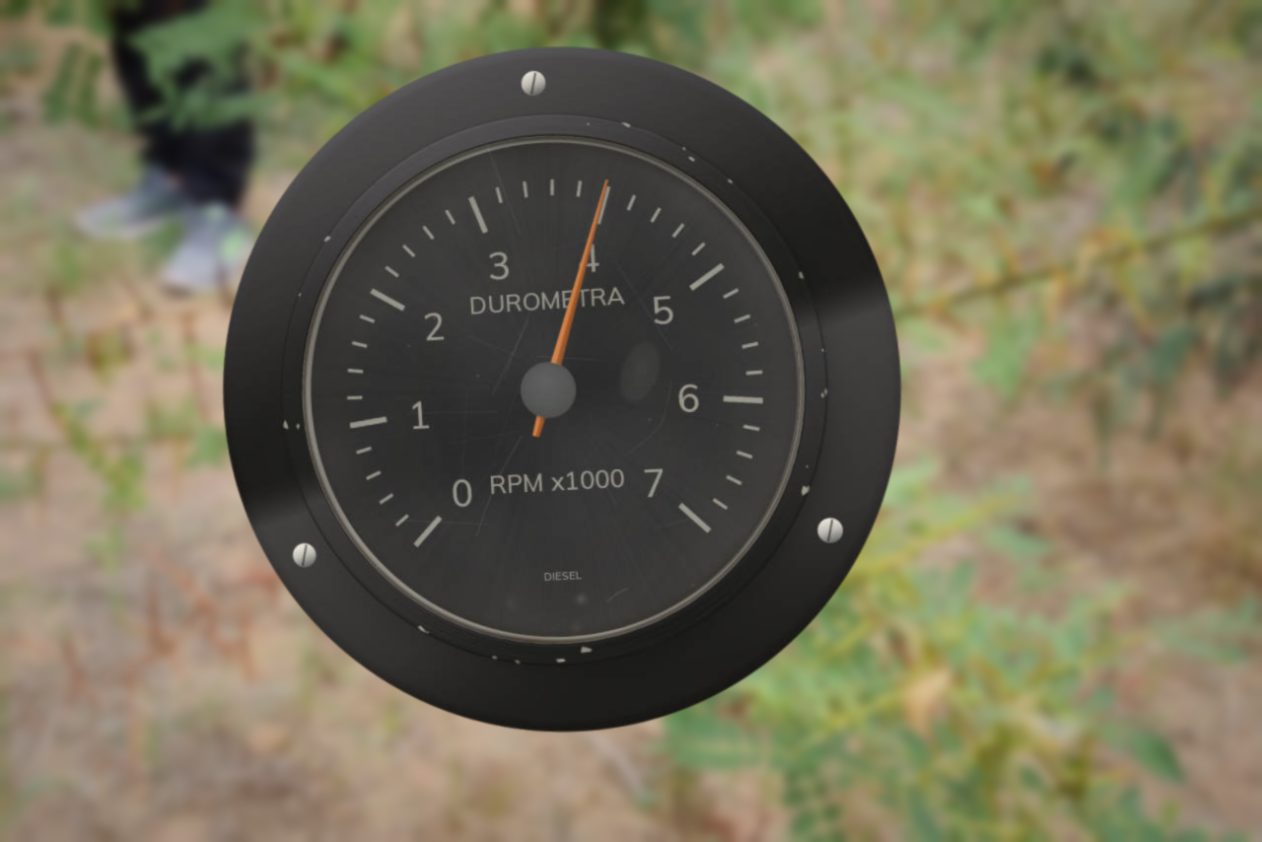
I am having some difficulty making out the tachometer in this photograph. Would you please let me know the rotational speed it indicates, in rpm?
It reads 4000 rpm
